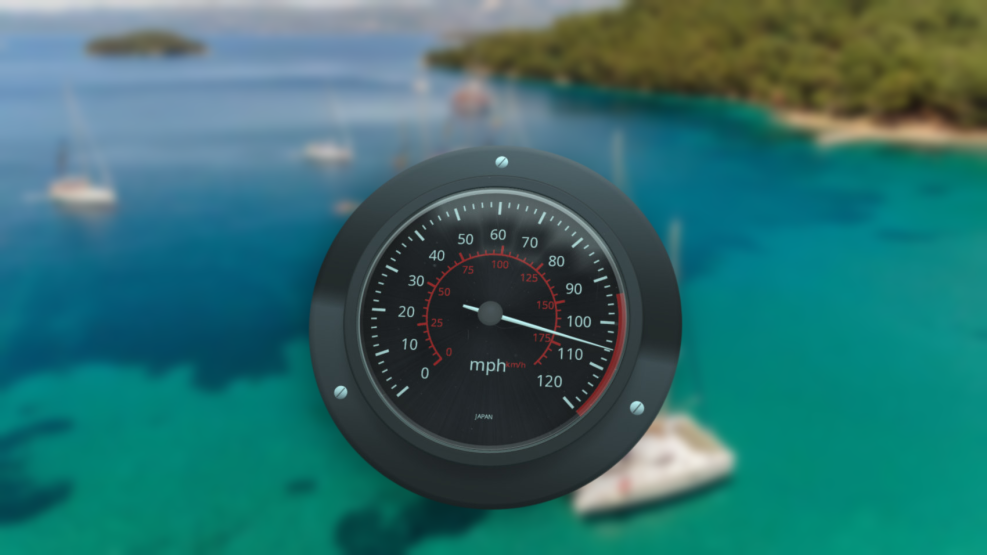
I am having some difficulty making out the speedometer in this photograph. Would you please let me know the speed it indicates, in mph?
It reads 106 mph
